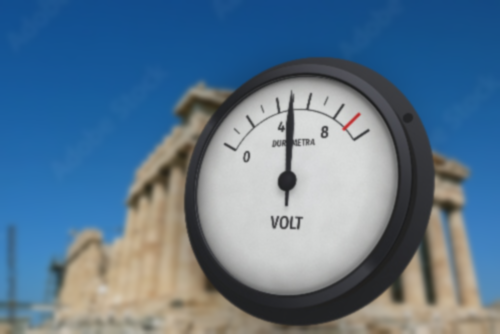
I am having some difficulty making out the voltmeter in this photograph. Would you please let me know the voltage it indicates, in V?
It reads 5 V
